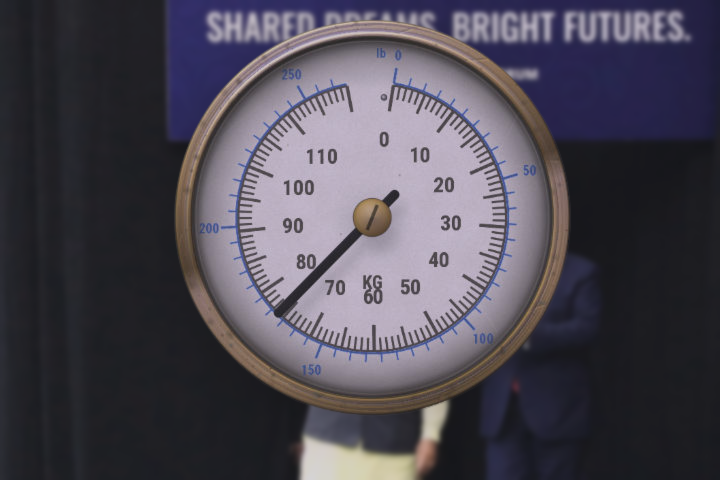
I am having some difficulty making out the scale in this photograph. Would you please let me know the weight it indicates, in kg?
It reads 76 kg
